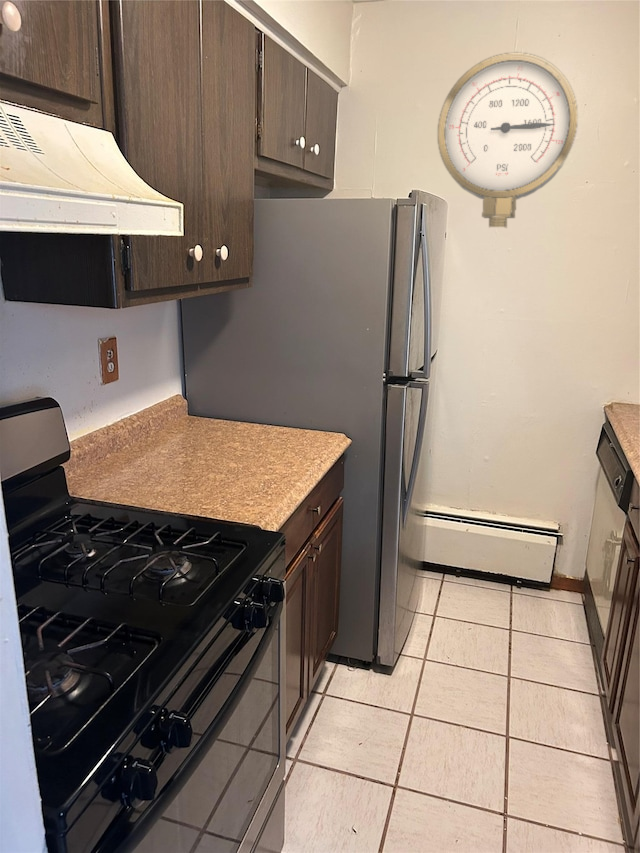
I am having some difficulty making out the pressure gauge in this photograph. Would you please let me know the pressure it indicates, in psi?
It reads 1650 psi
